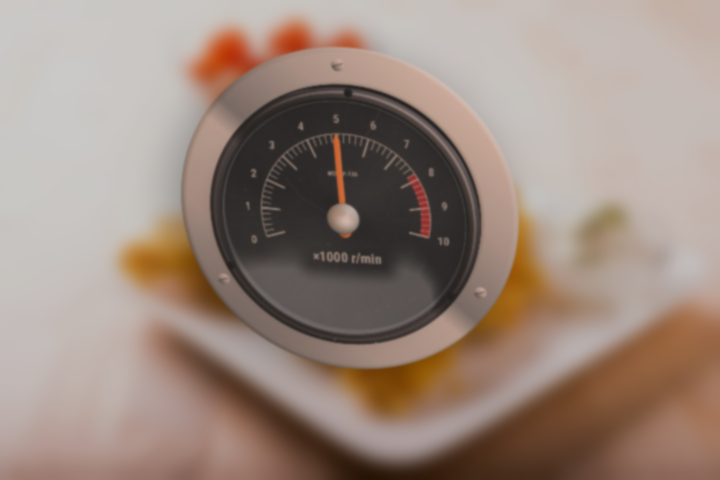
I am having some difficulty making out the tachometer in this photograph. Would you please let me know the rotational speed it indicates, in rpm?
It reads 5000 rpm
